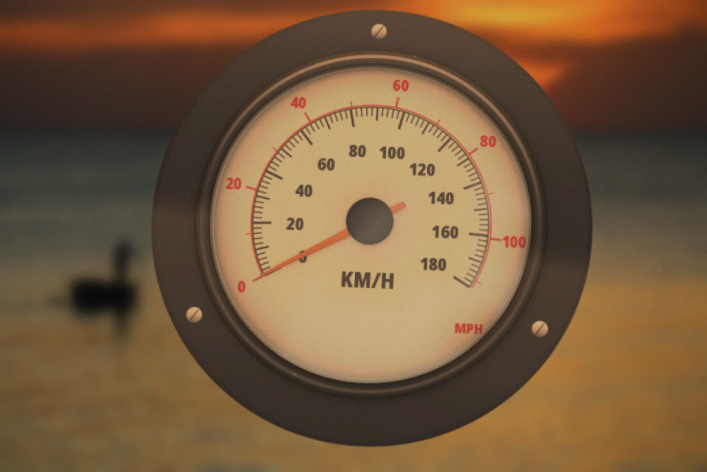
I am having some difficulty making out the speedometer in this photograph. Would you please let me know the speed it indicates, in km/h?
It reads 0 km/h
